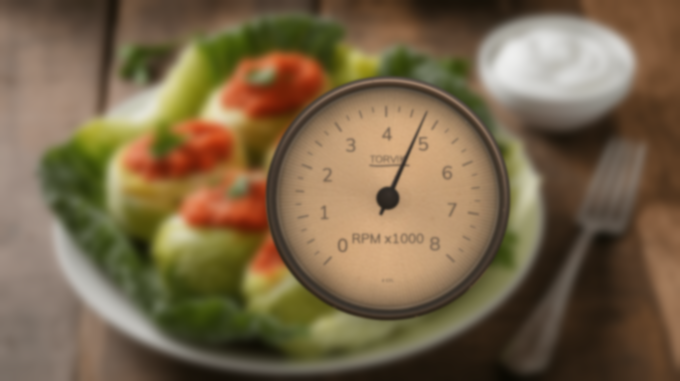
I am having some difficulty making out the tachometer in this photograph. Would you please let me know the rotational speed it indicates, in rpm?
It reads 4750 rpm
